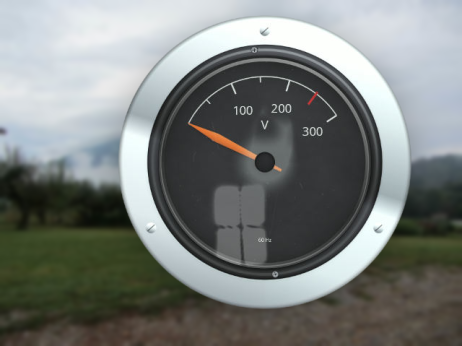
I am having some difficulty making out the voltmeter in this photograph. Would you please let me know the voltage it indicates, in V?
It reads 0 V
